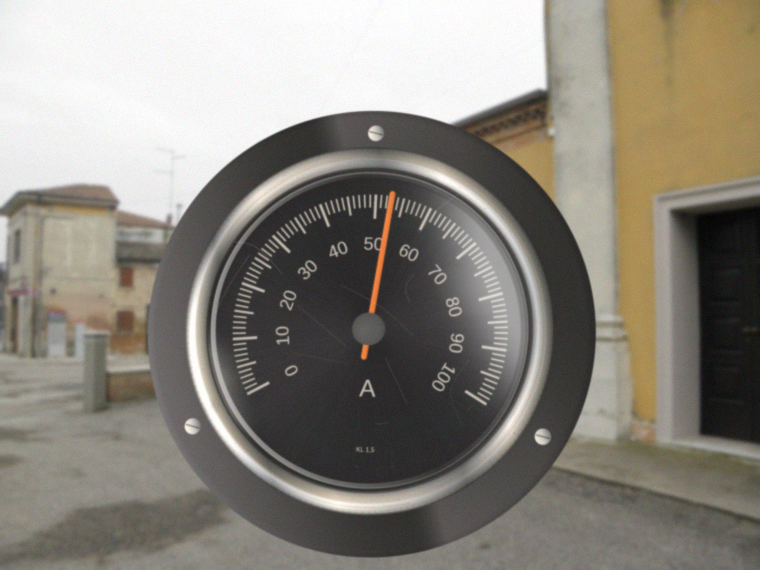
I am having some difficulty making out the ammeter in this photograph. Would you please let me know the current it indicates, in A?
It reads 53 A
